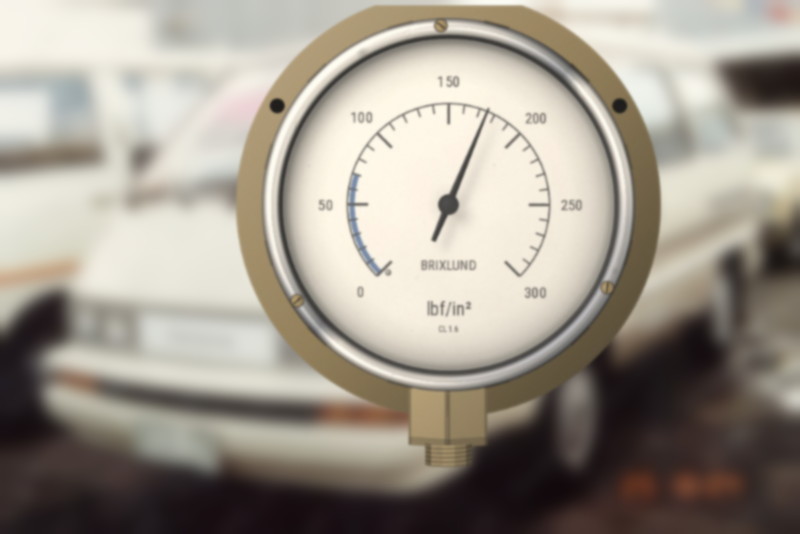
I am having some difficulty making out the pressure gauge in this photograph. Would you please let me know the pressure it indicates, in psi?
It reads 175 psi
